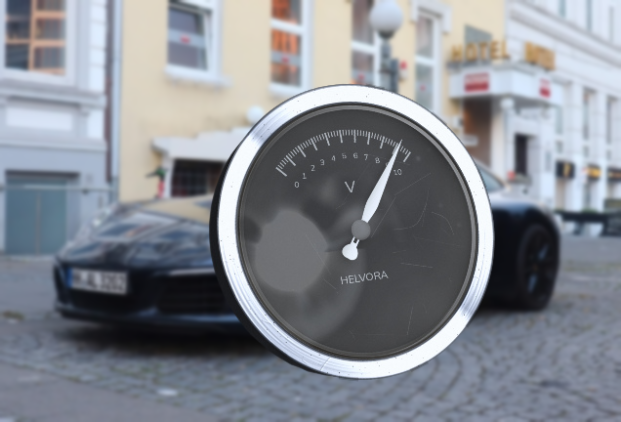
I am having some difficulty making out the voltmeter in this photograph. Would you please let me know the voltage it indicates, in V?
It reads 9 V
